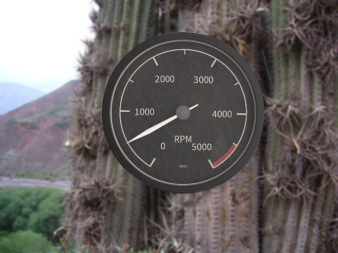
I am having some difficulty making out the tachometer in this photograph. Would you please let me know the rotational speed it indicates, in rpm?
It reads 500 rpm
